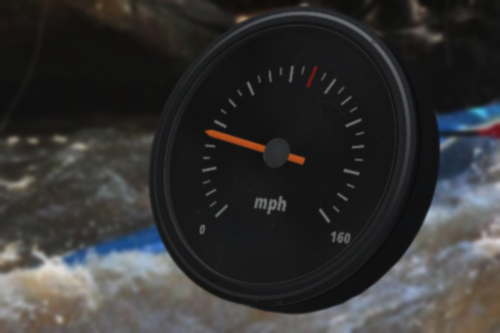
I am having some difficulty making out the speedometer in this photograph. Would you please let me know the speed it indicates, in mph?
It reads 35 mph
